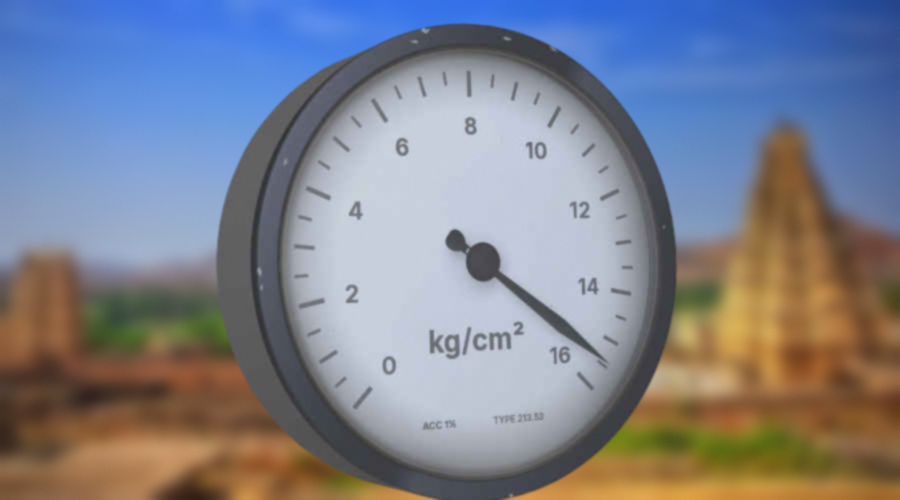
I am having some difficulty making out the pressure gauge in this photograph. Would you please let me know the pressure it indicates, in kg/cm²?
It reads 15.5 kg/cm²
